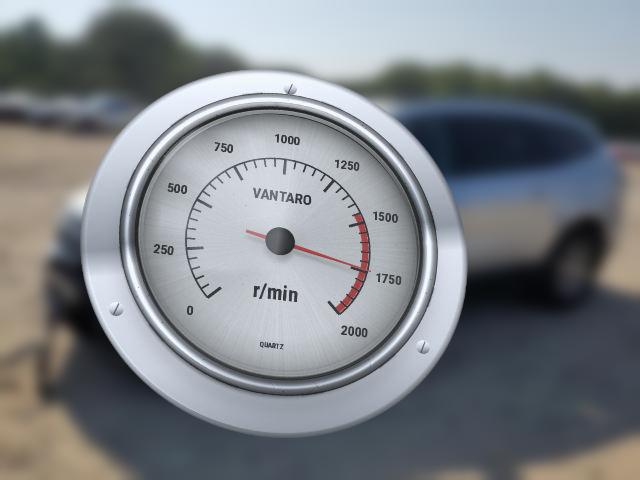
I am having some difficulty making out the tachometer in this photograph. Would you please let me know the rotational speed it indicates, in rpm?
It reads 1750 rpm
